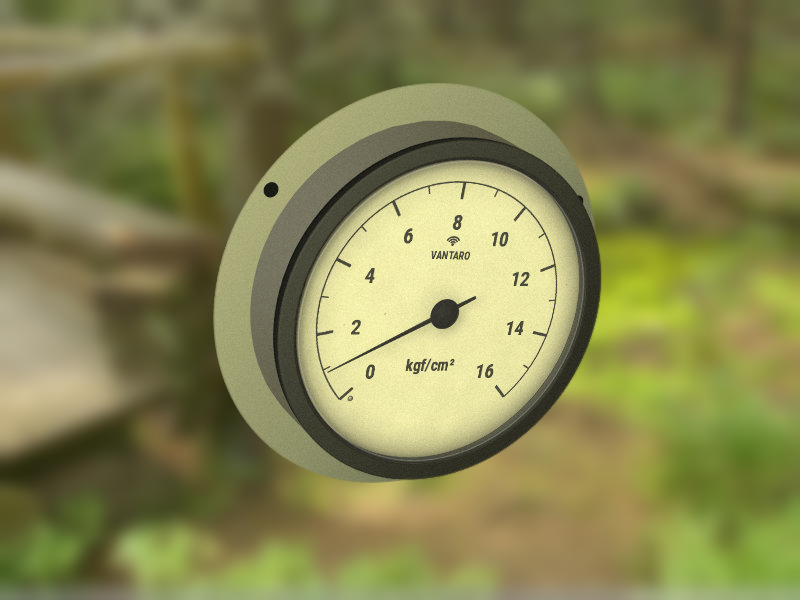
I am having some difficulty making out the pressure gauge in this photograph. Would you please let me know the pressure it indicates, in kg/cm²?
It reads 1 kg/cm²
